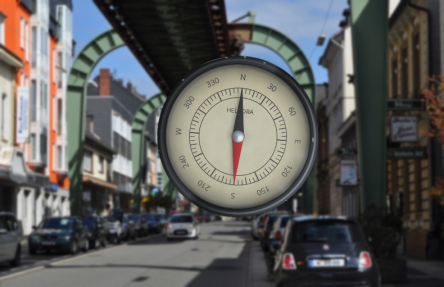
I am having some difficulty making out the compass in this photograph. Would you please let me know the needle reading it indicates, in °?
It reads 180 °
